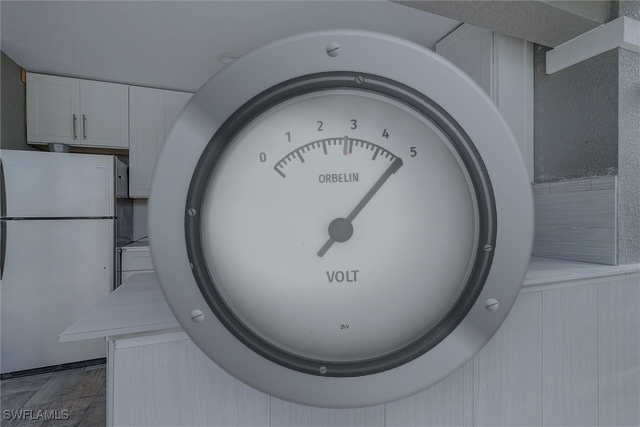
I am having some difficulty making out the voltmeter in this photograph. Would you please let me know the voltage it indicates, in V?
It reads 4.8 V
